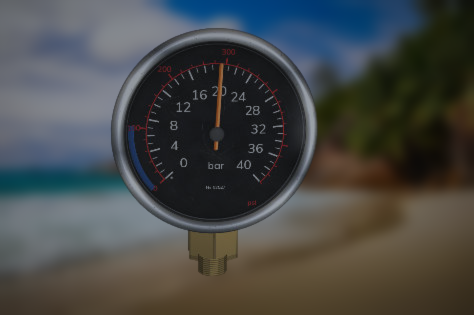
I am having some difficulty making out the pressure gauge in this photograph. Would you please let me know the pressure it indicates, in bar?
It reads 20 bar
